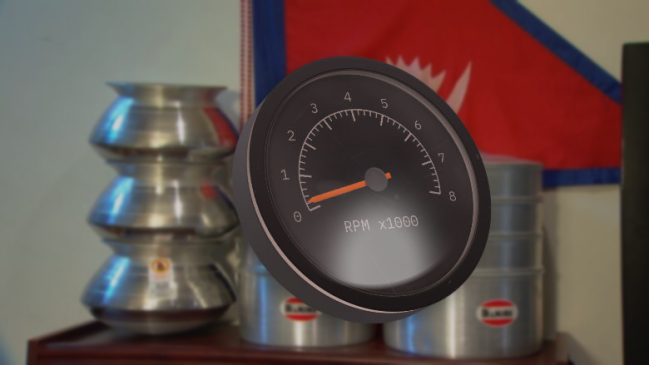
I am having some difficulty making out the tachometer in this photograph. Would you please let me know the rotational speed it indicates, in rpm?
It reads 200 rpm
